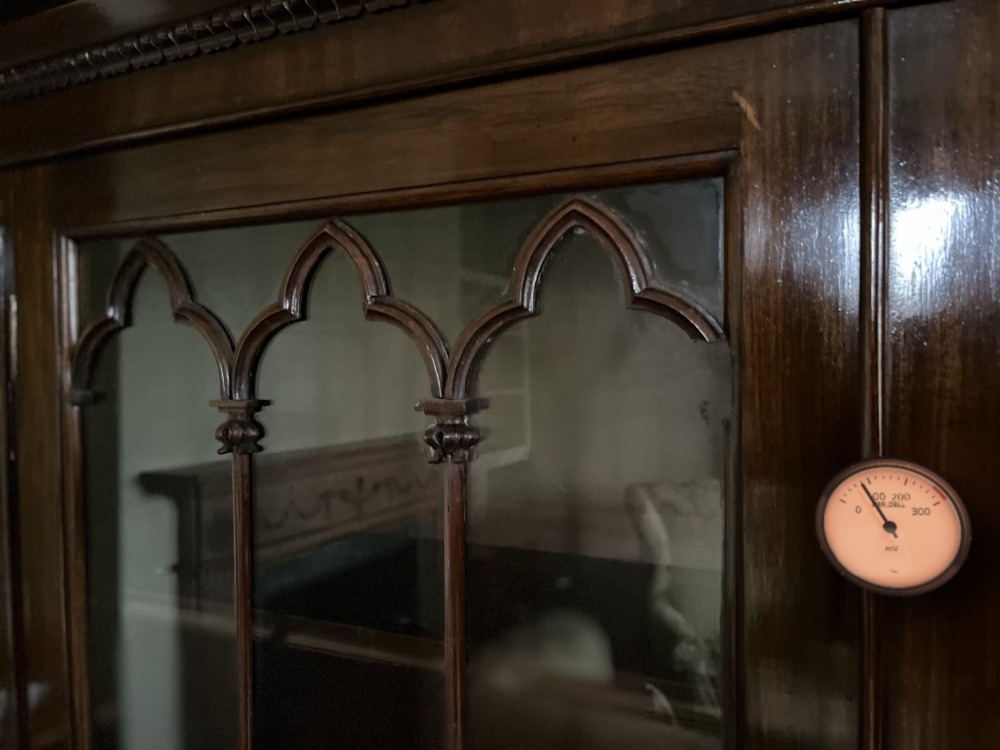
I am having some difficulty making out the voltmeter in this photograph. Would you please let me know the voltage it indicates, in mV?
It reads 80 mV
